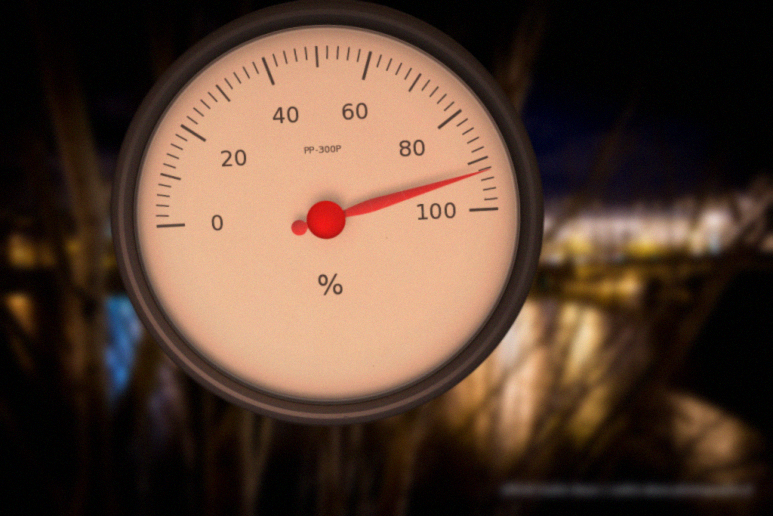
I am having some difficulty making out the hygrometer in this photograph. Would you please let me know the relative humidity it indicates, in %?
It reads 92 %
